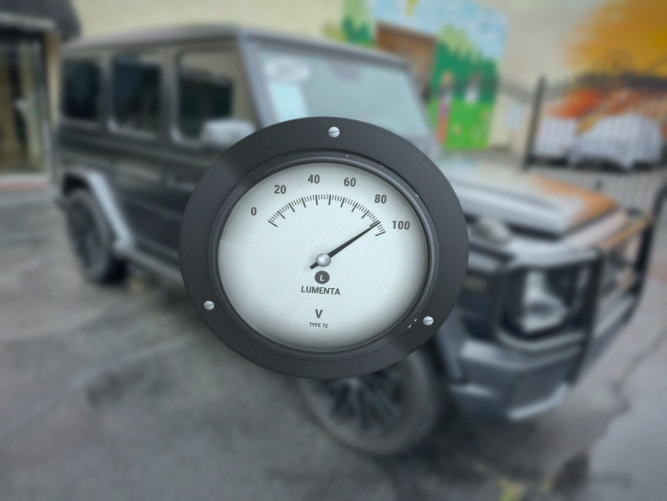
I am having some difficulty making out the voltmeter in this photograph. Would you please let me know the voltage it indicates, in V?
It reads 90 V
